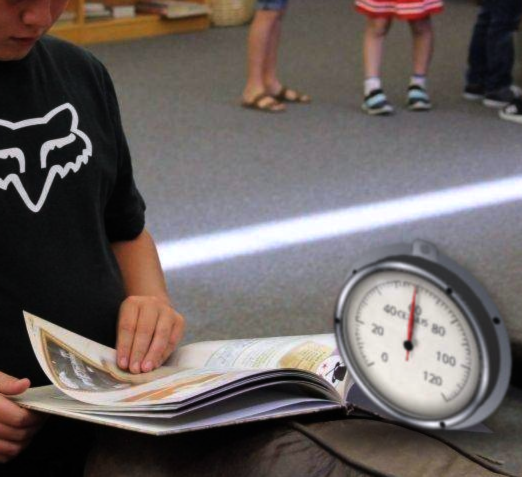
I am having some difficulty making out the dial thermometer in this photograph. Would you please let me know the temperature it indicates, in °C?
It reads 60 °C
